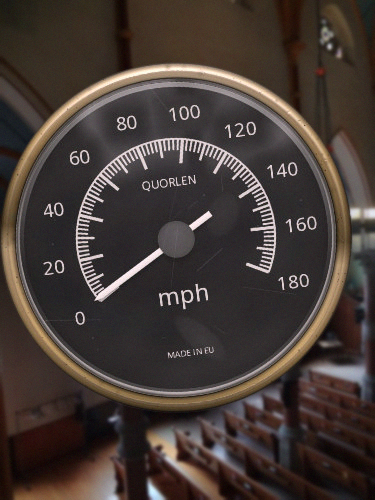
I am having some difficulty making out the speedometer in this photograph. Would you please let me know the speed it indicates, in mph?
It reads 2 mph
